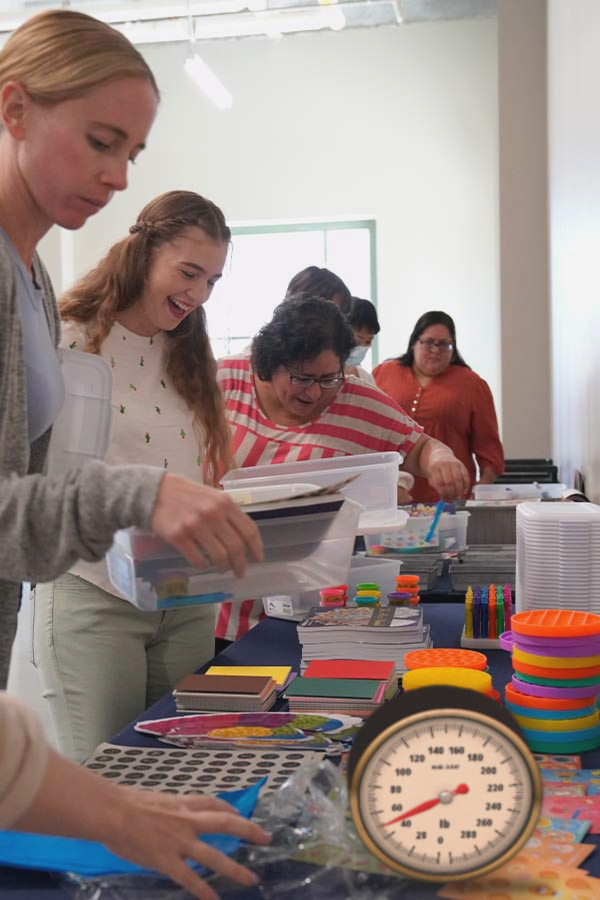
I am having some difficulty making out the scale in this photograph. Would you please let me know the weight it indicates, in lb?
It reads 50 lb
